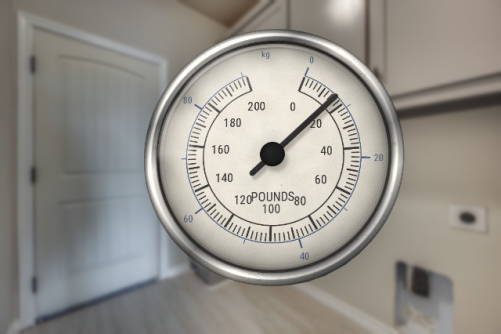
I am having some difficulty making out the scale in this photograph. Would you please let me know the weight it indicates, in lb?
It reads 16 lb
